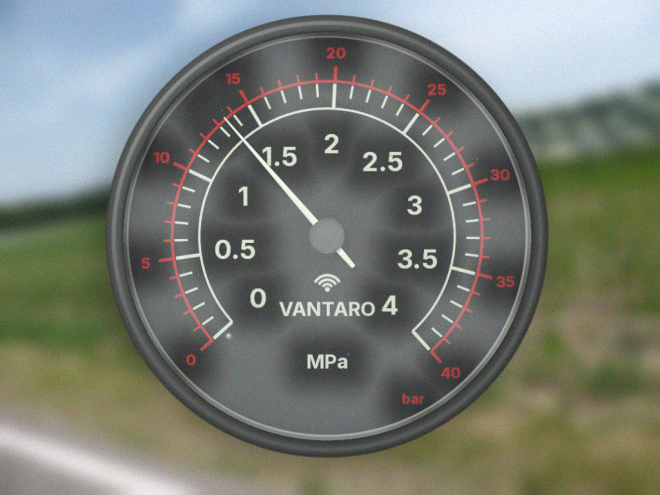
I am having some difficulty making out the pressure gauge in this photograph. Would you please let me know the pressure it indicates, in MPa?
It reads 1.35 MPa
